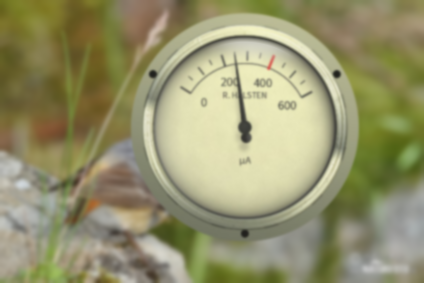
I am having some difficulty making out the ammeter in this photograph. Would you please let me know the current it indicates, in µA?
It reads 250 µA
